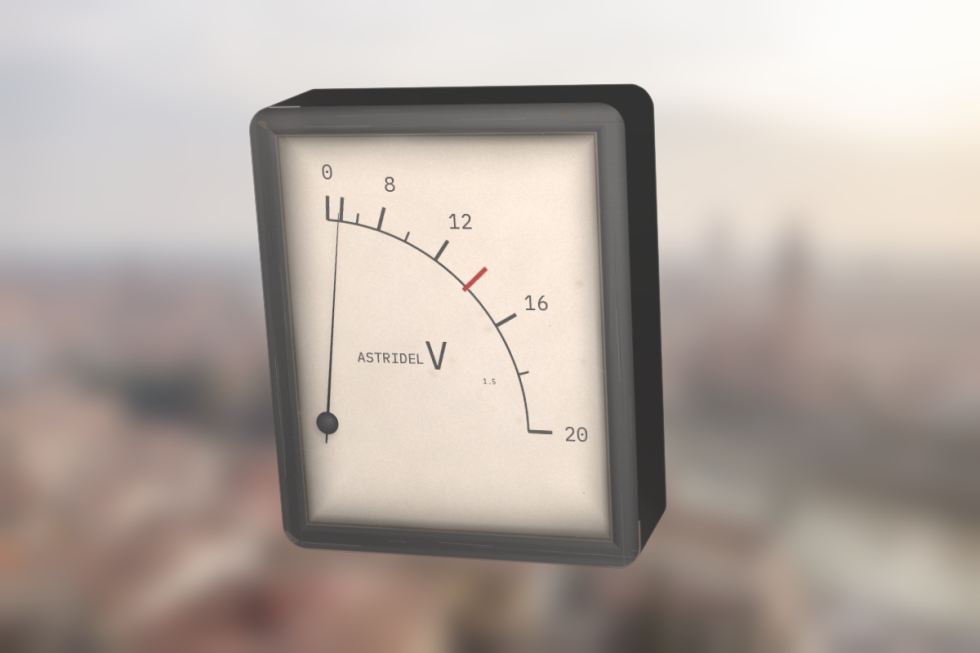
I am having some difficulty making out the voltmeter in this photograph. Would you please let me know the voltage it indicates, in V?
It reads 4 V
